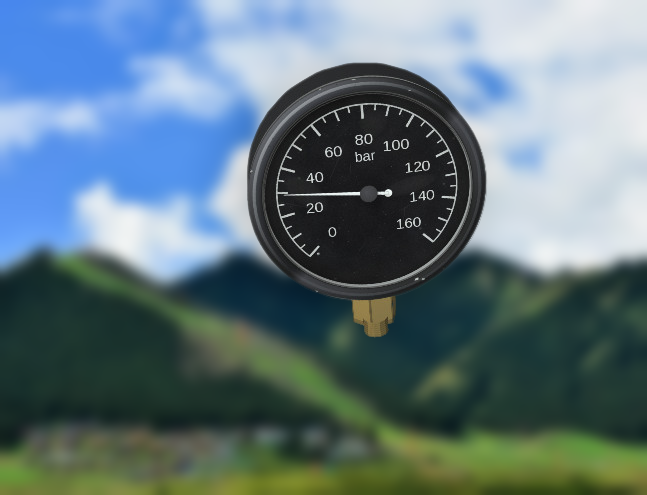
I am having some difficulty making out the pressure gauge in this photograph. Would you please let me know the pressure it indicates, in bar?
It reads 30 bar
